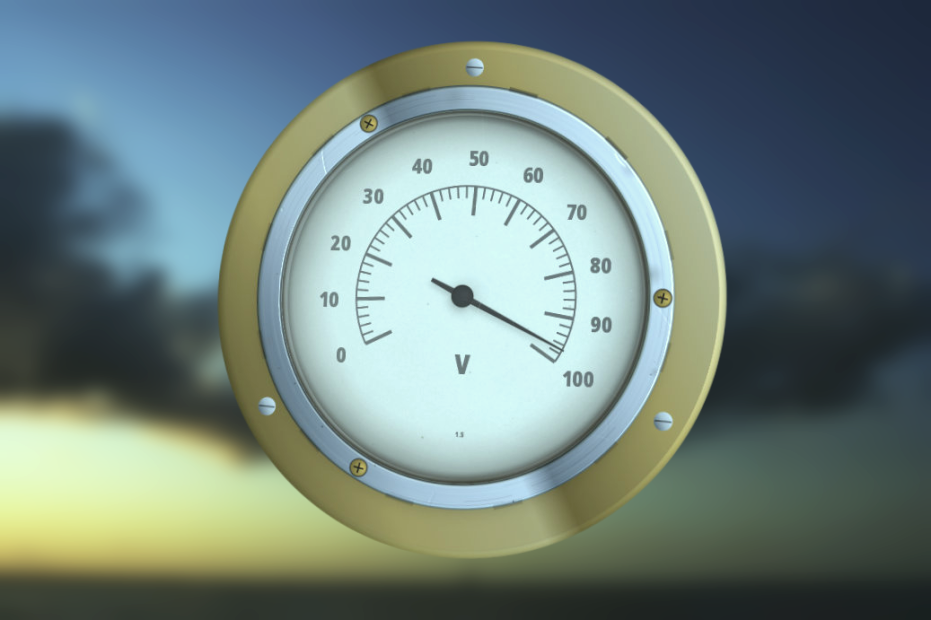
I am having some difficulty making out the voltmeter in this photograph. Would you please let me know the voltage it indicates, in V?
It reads 97 V
